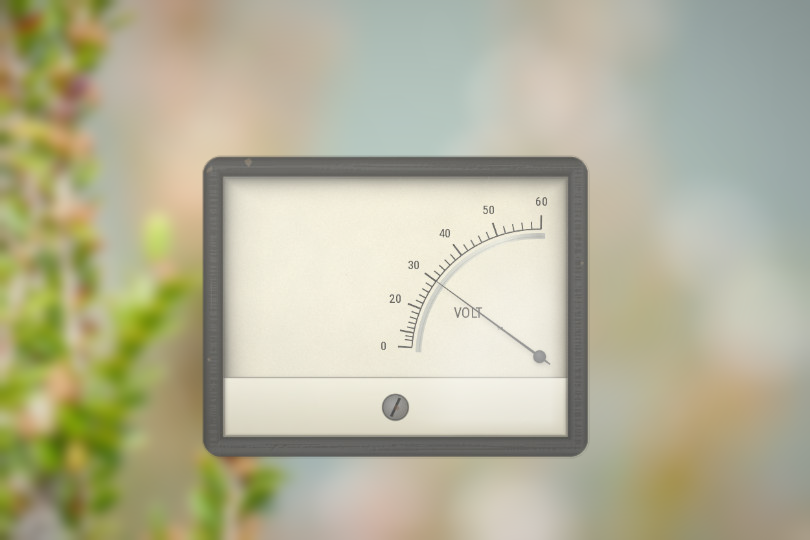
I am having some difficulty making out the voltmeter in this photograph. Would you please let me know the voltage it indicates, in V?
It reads 30 V
